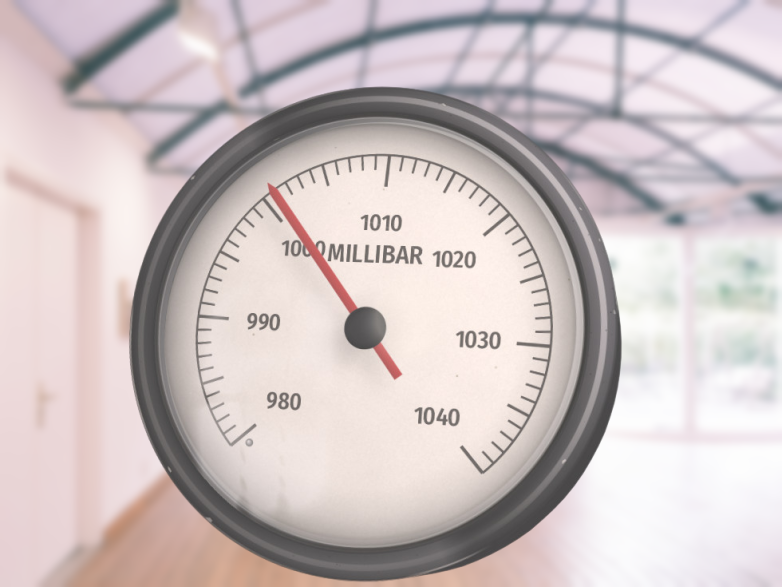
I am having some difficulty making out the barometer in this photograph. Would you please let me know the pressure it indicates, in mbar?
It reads 1001 mbar
